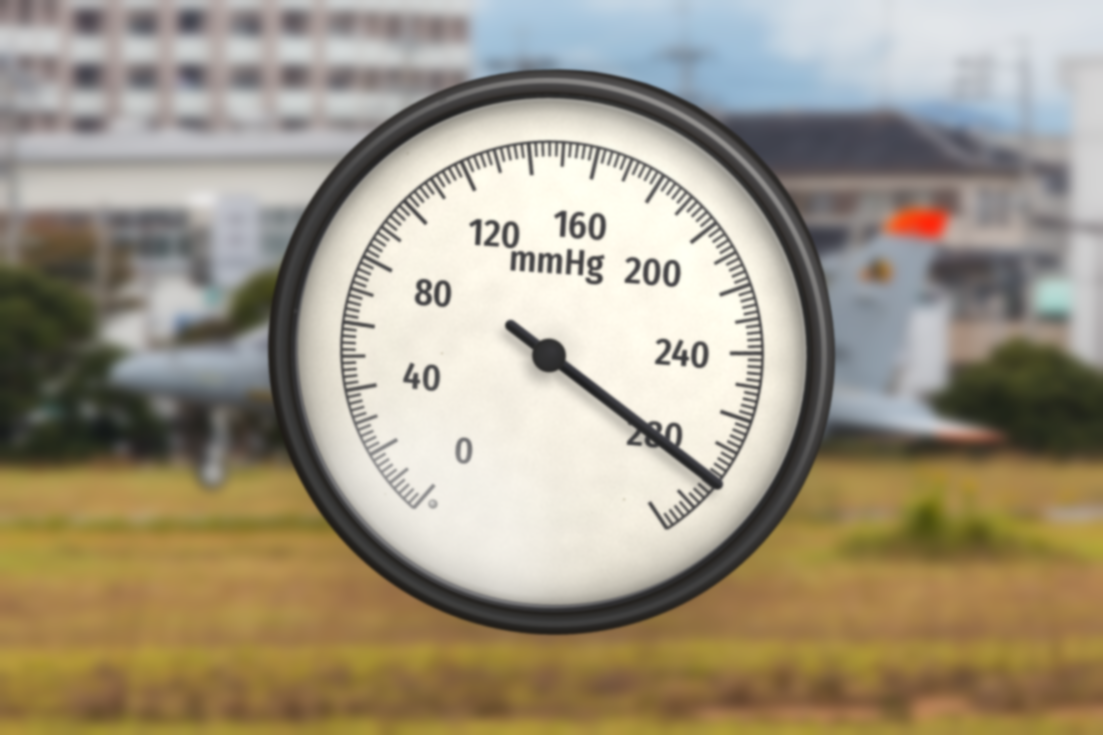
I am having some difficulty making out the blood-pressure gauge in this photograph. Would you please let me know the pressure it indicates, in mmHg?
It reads 280 mmHg
